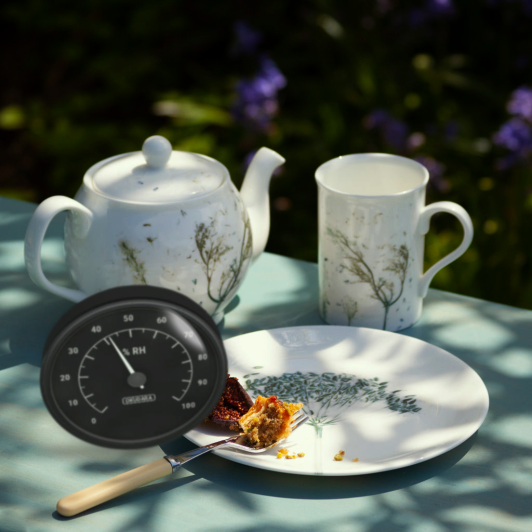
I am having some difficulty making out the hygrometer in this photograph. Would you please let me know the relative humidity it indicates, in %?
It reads 42.5 %
